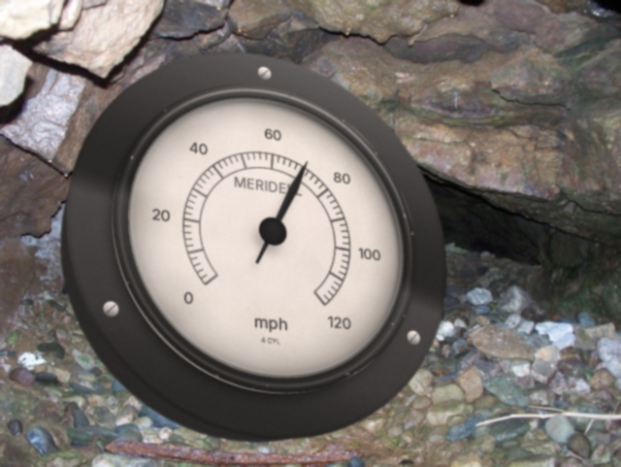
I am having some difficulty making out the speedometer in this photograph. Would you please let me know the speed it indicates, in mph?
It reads 70 mph
